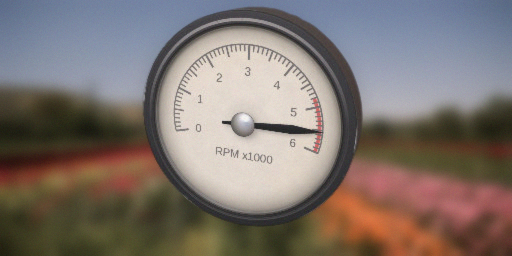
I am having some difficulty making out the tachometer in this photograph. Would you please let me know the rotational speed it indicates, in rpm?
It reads 5500 rpm
